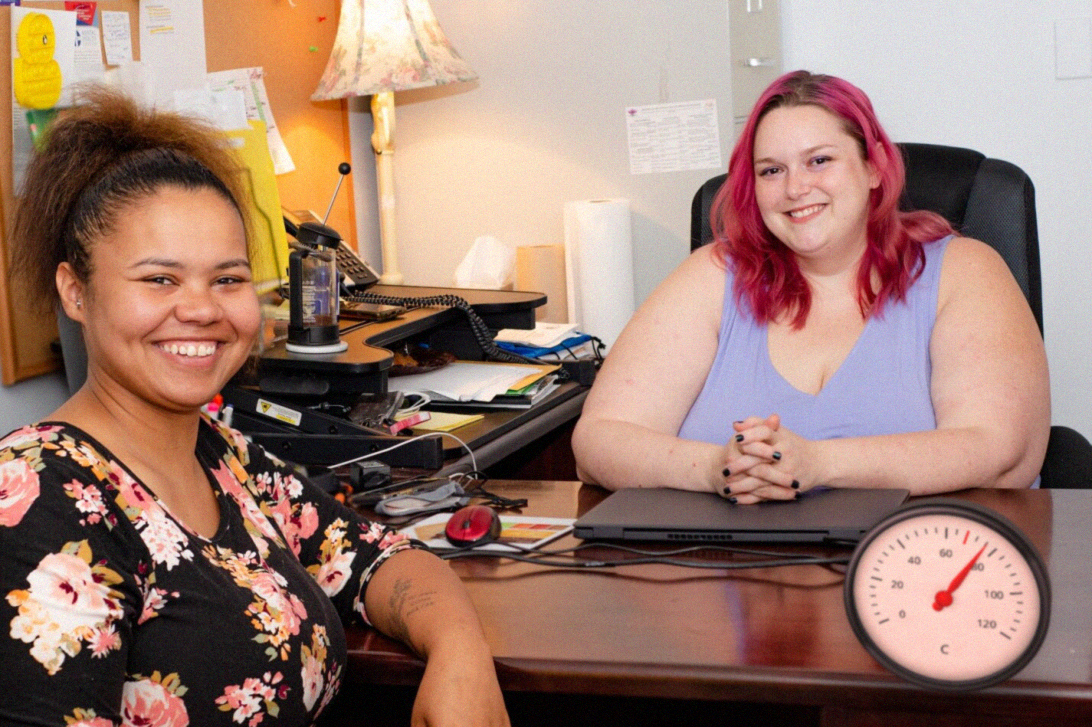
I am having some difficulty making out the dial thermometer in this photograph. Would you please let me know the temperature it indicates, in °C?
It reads 76 °C
